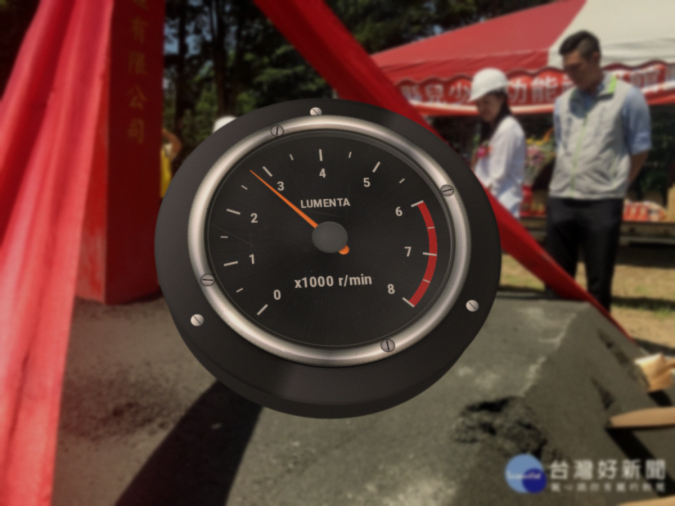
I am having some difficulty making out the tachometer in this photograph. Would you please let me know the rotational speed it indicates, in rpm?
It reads 2750 rpm
